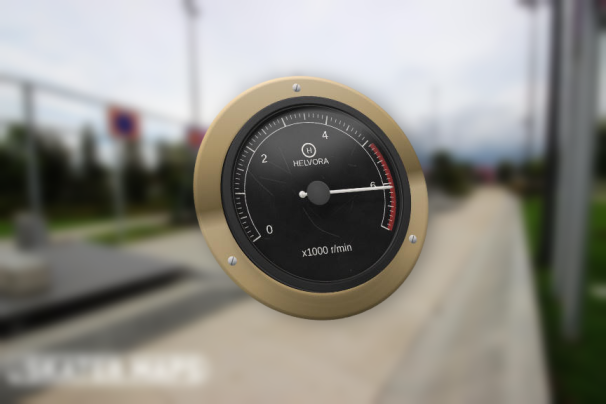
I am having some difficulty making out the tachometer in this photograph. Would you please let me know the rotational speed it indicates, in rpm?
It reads 6100 rpm
